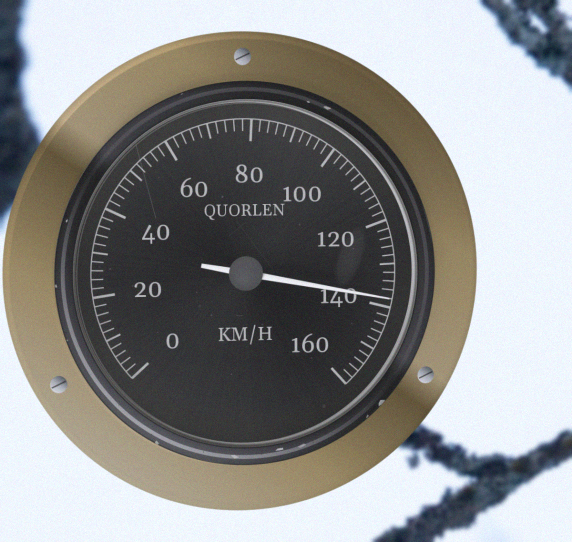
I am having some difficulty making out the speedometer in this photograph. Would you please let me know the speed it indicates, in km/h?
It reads 138 km/h
